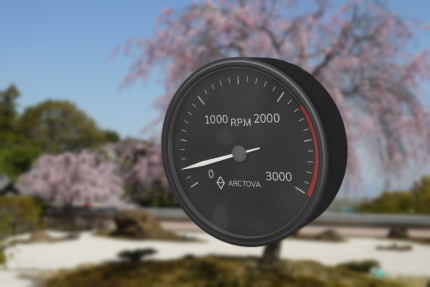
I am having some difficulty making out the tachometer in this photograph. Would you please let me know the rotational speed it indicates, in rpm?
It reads 200 rpm
